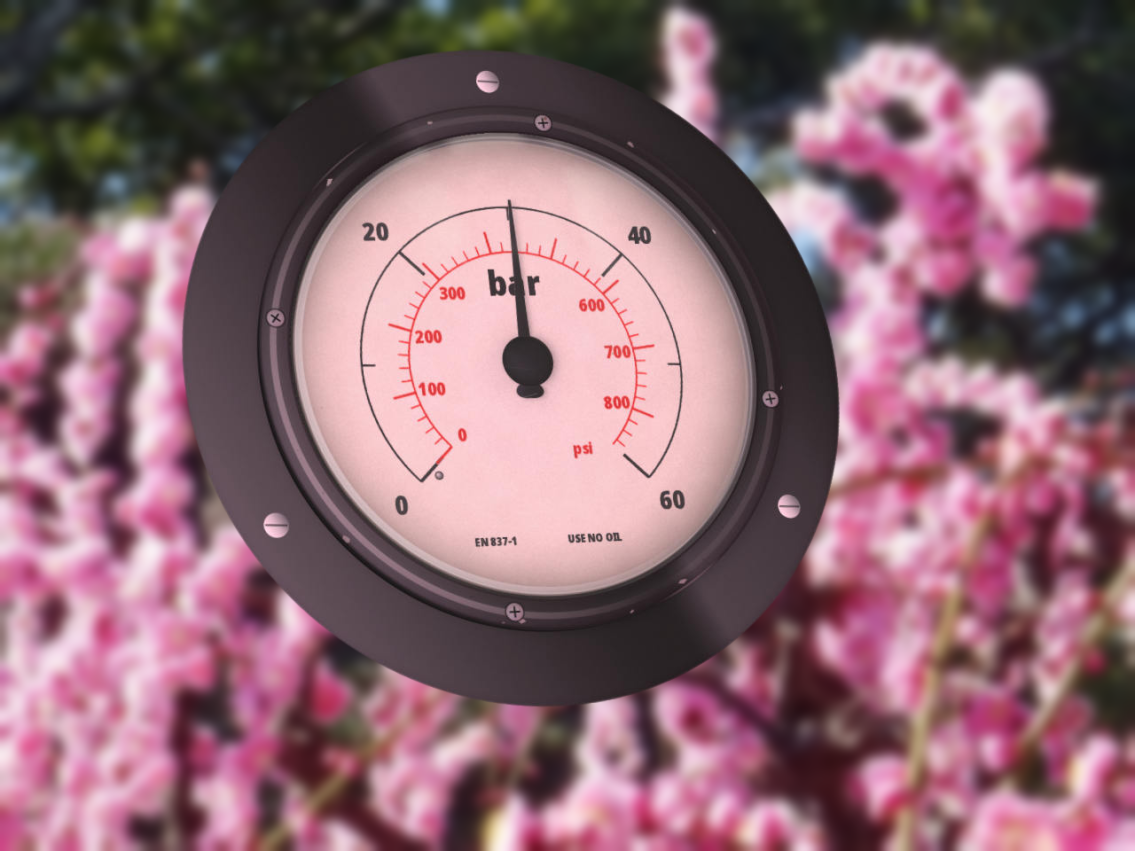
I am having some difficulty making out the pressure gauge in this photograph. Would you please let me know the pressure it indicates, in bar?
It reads 30 bar
